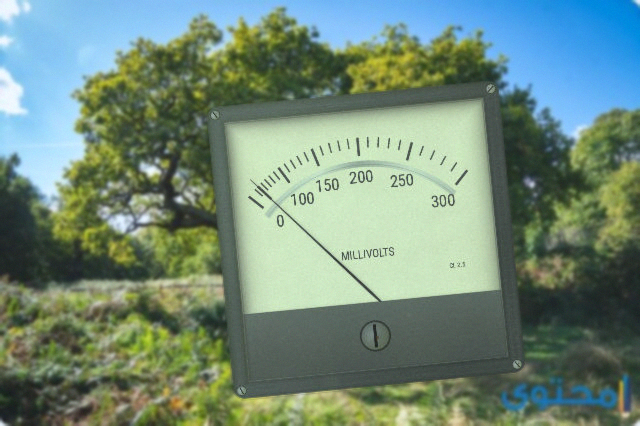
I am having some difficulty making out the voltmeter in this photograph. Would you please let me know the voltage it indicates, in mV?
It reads 50 mV
